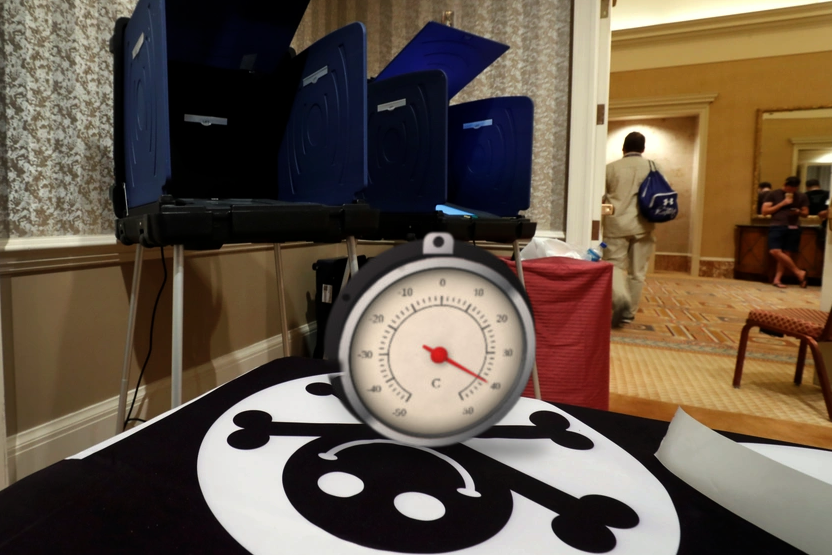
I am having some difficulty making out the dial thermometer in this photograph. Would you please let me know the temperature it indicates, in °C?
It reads 40 °C
